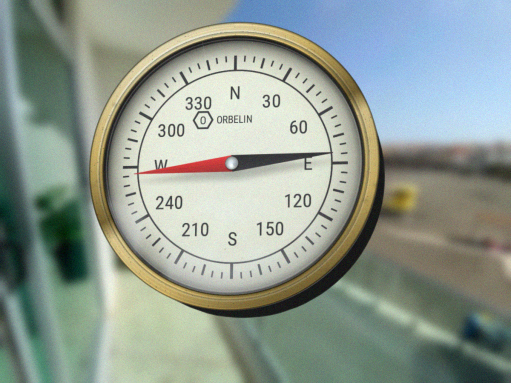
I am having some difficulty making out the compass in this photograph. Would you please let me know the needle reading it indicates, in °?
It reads 265 °
